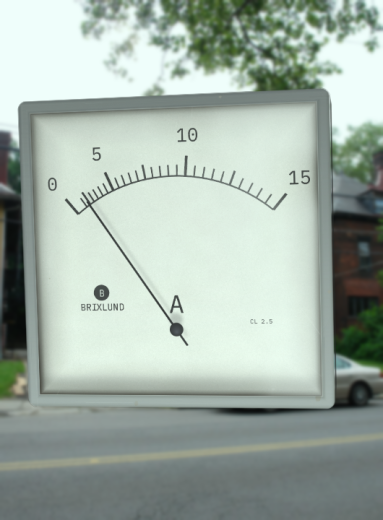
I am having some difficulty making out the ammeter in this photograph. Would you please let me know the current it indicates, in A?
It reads 2.5 A
